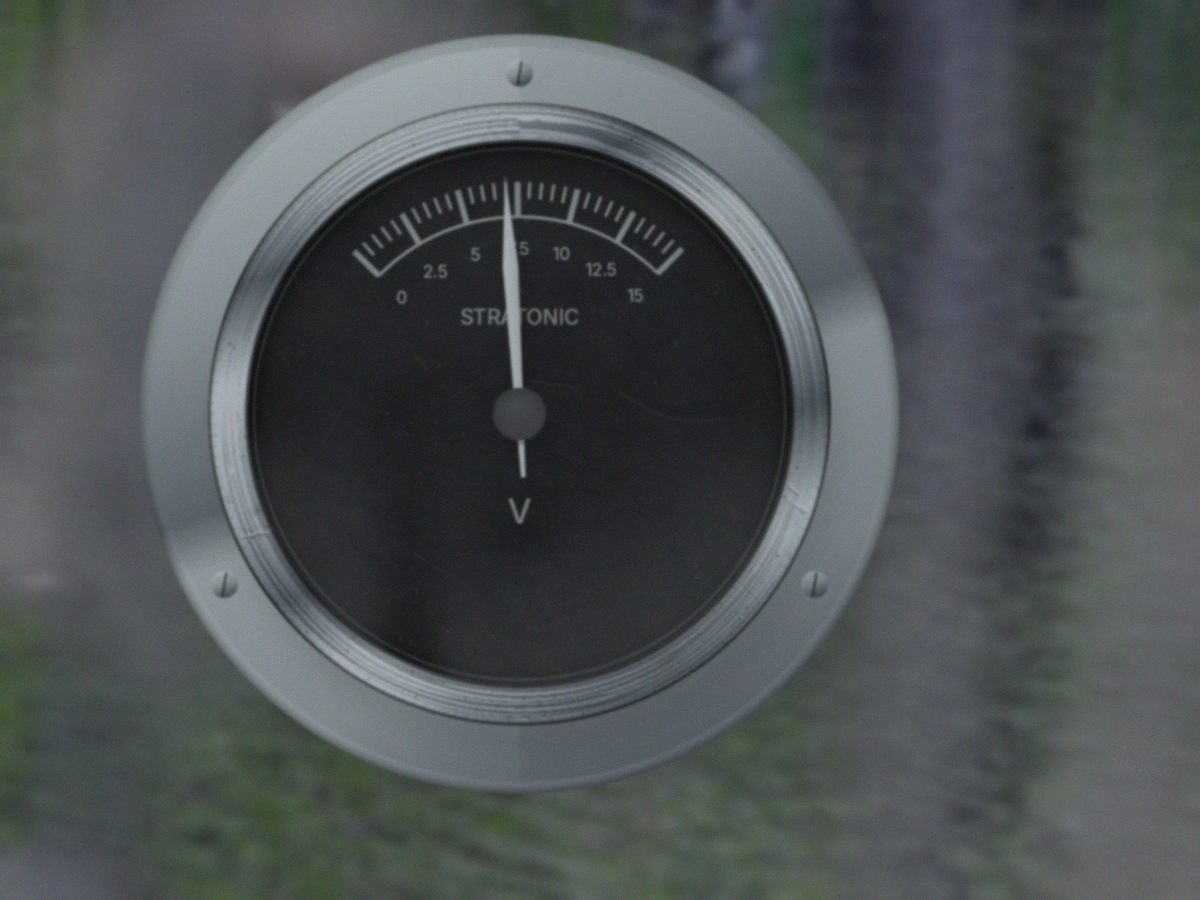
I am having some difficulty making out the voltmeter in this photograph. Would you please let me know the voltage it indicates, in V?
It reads 7 V
